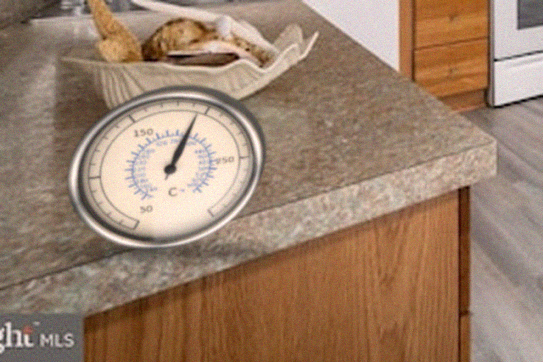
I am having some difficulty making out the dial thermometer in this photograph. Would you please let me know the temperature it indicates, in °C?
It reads 195 °C
